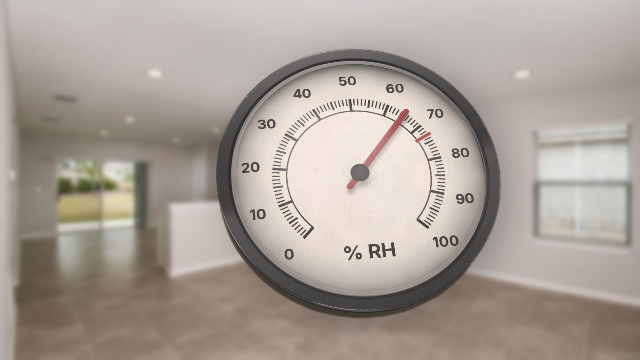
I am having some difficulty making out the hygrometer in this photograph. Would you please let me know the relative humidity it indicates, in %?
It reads 65 %
